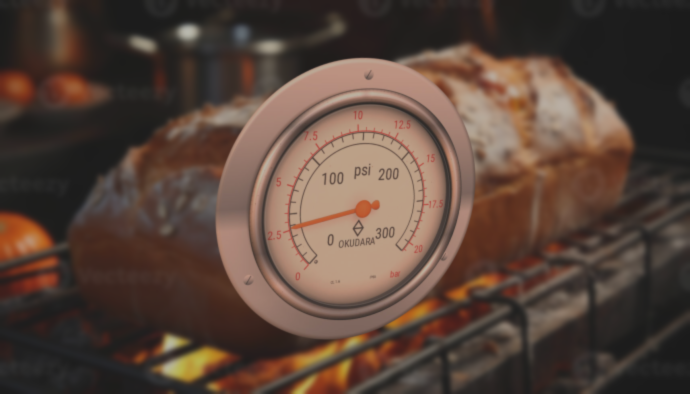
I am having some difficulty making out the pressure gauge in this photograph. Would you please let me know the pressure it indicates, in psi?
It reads 40 psi
